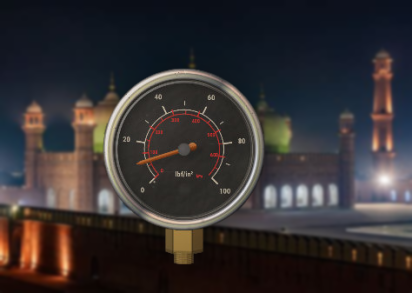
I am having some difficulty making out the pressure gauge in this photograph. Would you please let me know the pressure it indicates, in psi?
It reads 10 psi
